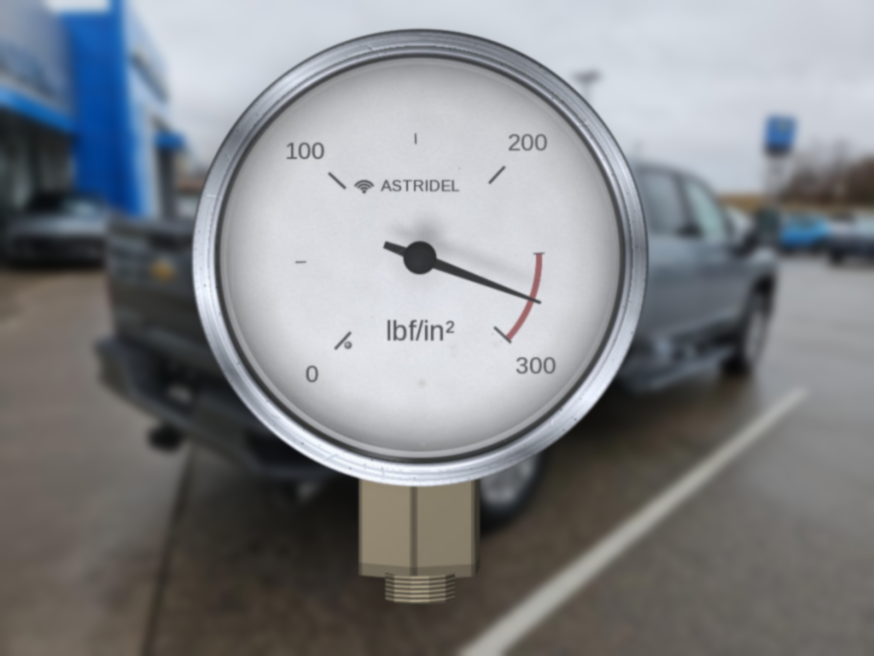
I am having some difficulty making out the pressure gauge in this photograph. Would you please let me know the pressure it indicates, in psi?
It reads 275 psi
